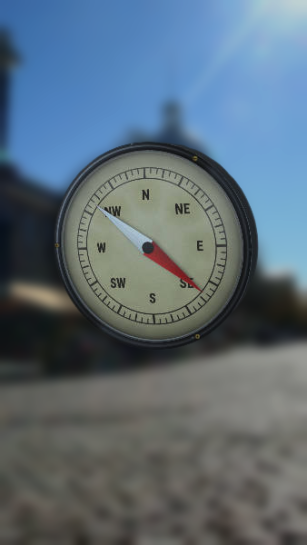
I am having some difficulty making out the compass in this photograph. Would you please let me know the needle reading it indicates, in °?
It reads 130 °
